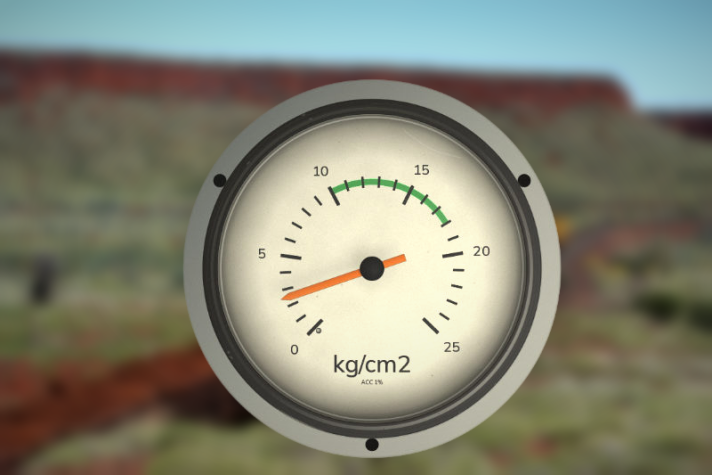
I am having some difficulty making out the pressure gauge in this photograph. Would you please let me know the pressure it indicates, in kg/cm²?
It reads 2.5 kg/cm²
